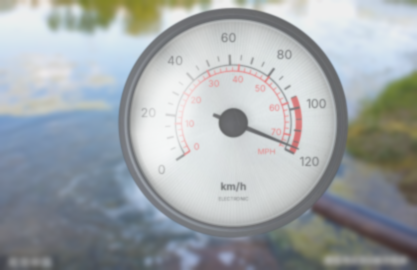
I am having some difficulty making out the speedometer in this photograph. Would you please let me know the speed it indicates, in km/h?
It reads 117.5 km/h
